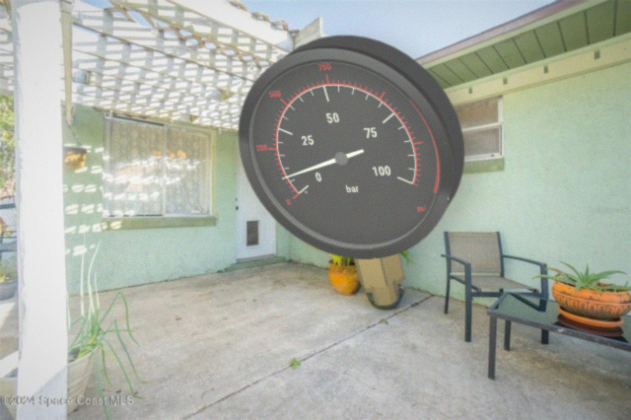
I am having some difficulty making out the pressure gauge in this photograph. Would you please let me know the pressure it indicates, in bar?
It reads 7.5 bar
